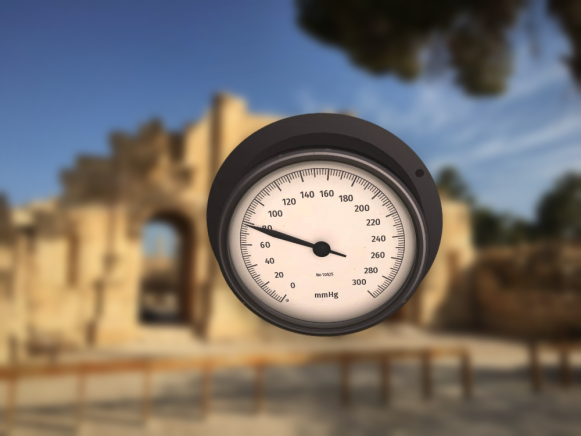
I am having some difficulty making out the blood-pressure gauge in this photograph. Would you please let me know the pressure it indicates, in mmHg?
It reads 80 mmHg
